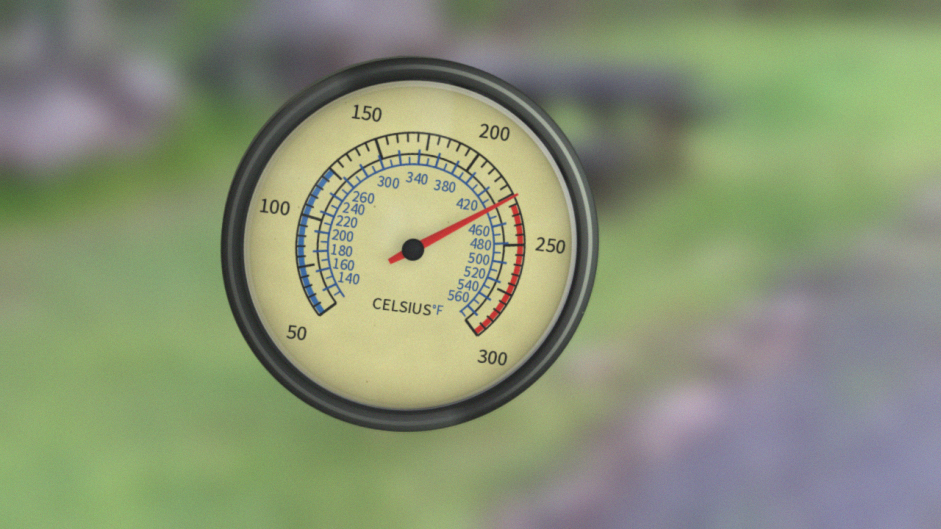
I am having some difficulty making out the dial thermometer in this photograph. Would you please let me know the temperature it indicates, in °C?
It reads 225 °C
